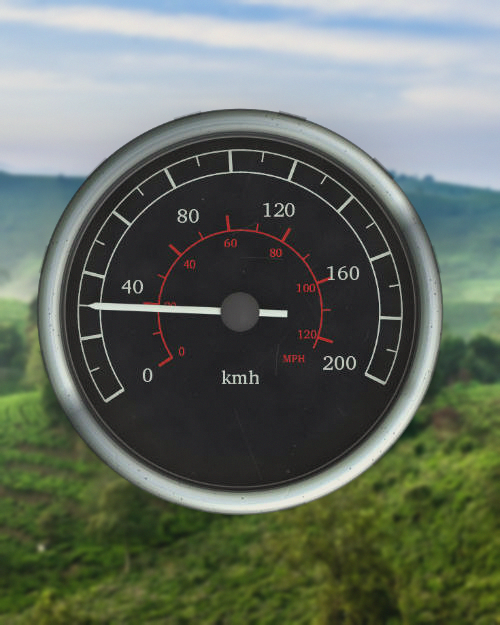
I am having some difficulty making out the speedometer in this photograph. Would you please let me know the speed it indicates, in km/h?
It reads 30 km/h
